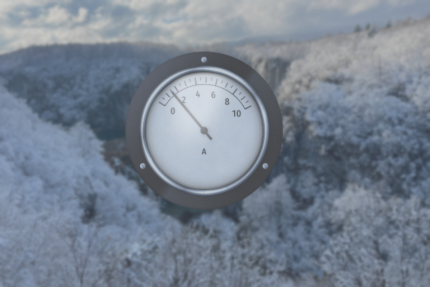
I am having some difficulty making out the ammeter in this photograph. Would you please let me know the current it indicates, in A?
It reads 1.5 A
